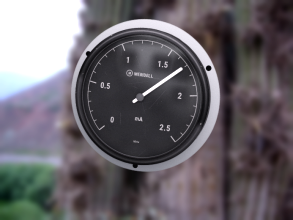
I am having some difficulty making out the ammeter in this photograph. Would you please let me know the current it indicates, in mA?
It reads 1.7 mA
